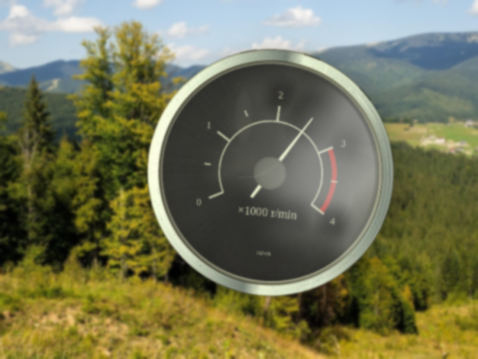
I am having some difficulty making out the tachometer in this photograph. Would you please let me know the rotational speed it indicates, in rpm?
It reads 2500 rpm
